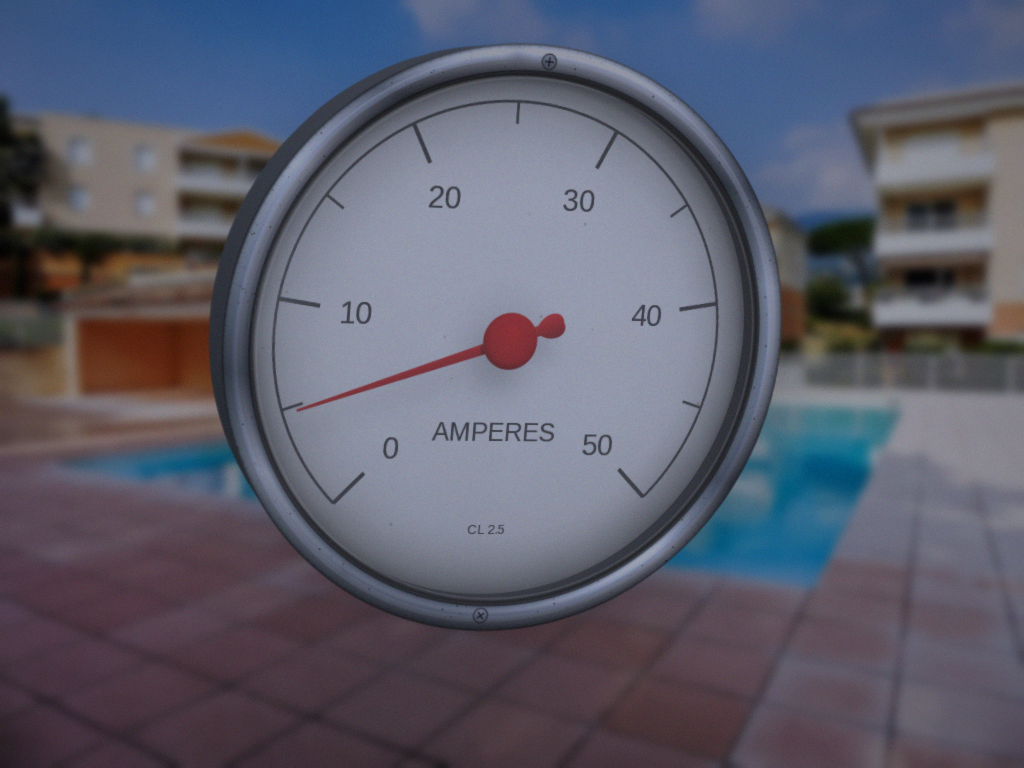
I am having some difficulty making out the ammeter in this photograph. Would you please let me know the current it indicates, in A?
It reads 5 A
